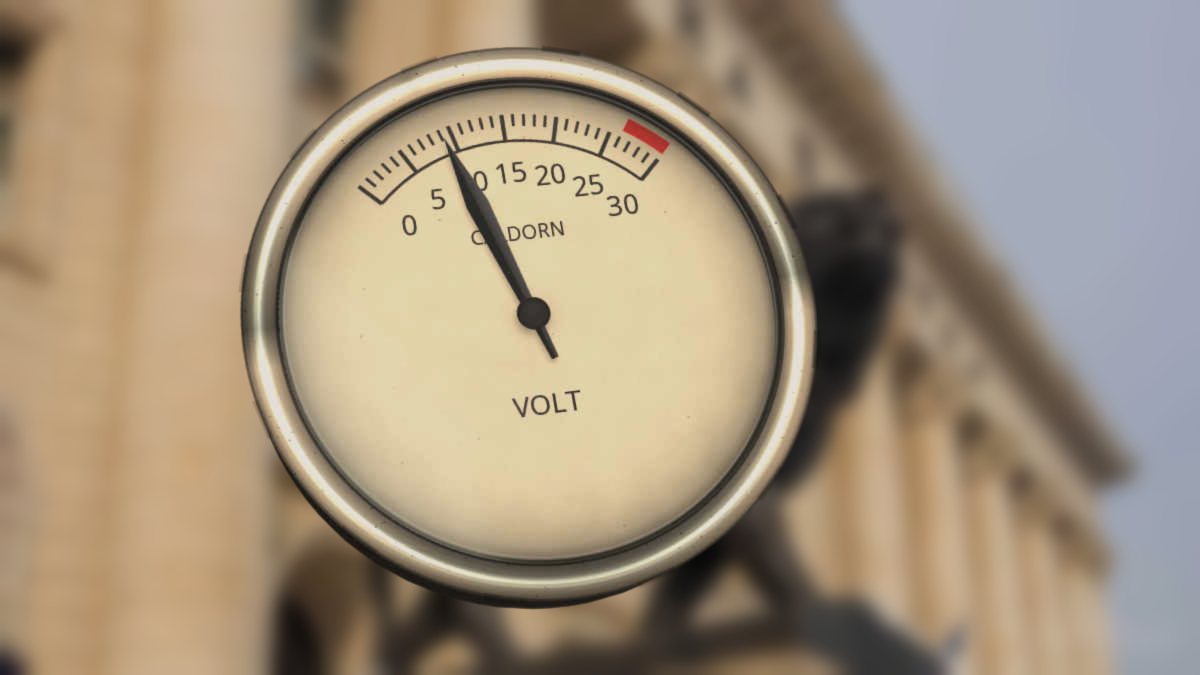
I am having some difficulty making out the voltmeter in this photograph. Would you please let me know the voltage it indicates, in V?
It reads 9 V
